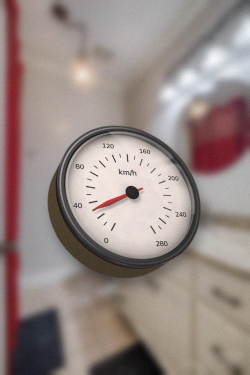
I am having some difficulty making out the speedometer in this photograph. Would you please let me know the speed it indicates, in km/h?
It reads 30 km/h
